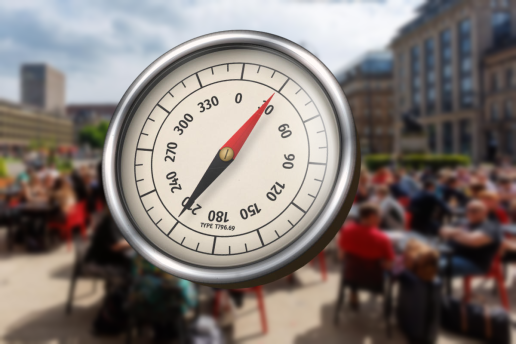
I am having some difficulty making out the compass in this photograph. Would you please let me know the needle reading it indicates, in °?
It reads 30 °
